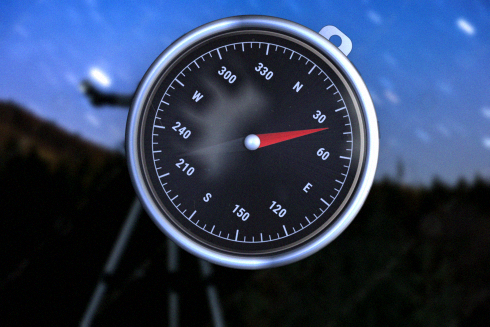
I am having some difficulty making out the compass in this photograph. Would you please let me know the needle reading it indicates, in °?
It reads 40 °
